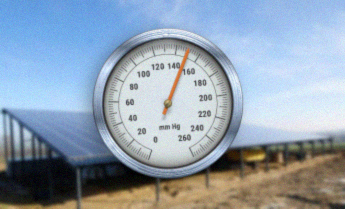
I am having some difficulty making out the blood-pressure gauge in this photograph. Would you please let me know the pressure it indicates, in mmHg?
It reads 150 mmHg
